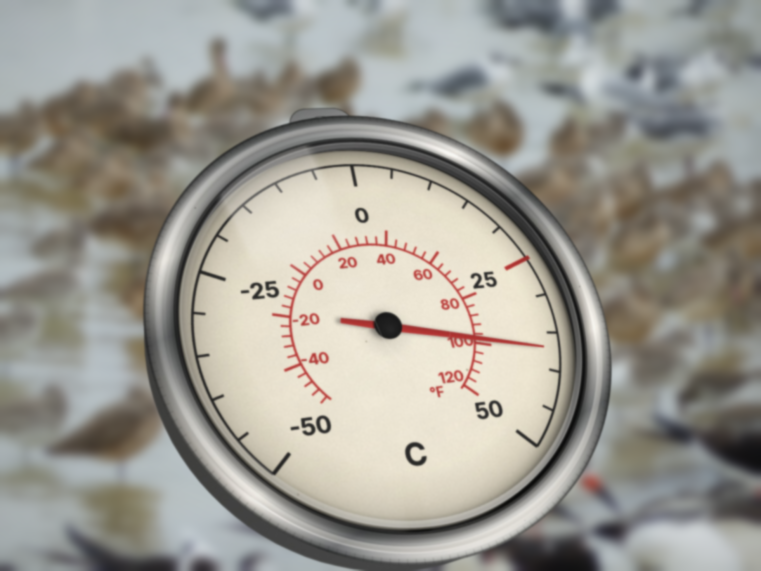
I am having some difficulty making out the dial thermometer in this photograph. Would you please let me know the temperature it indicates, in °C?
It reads 37.5 °C
